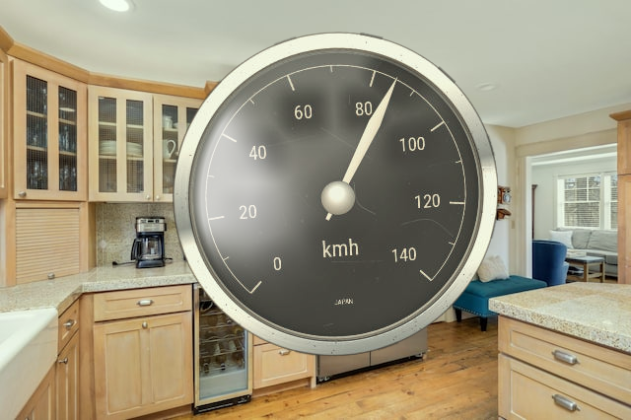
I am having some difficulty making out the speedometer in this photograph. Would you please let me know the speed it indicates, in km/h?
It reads 85 km/h
